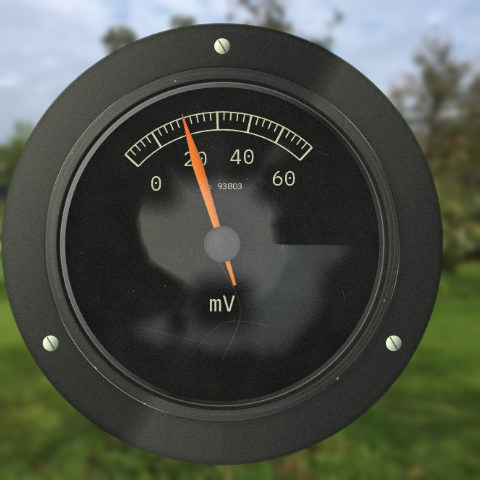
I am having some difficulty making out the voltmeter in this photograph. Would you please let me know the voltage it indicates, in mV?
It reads 20 mV
